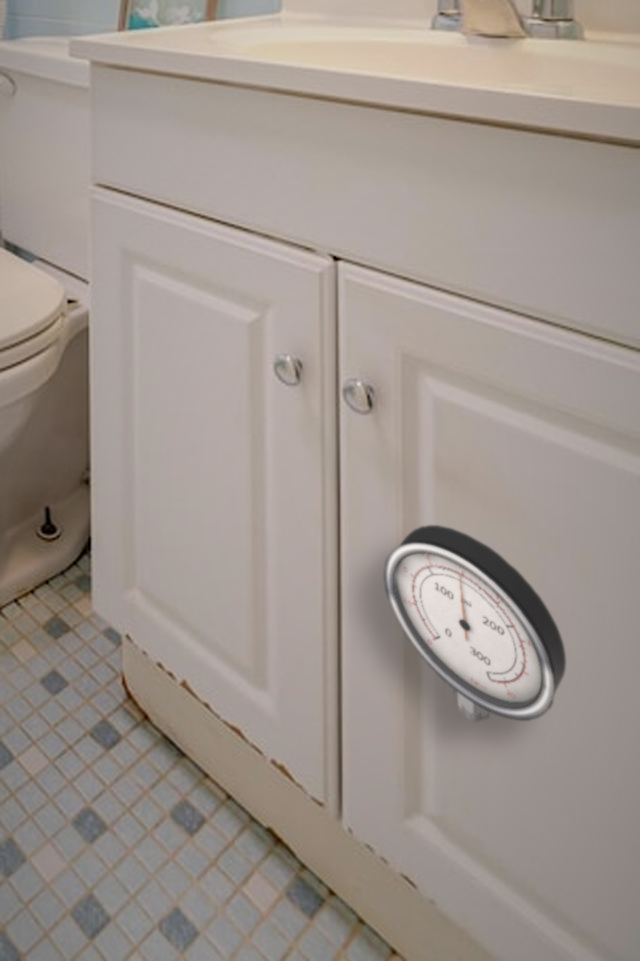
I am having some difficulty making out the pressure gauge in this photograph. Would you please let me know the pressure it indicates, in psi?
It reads 140 psi
